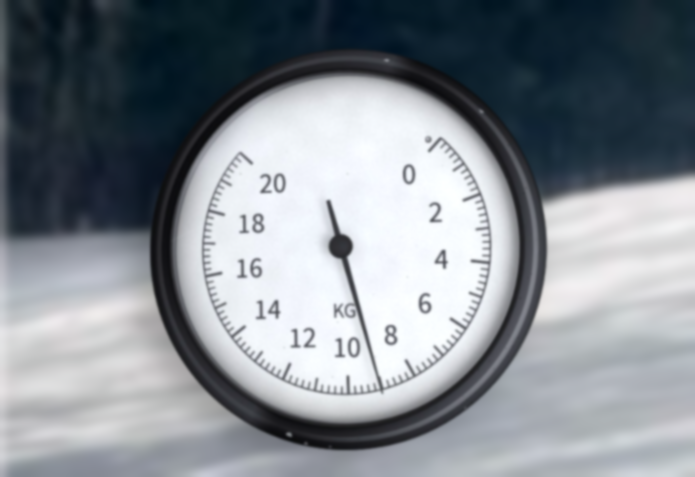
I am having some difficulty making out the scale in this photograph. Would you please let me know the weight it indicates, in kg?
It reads 9 kg
